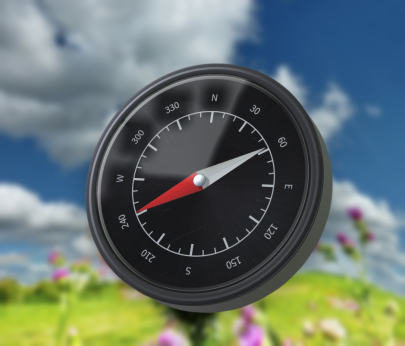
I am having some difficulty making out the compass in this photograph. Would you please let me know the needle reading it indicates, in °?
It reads 240 °
